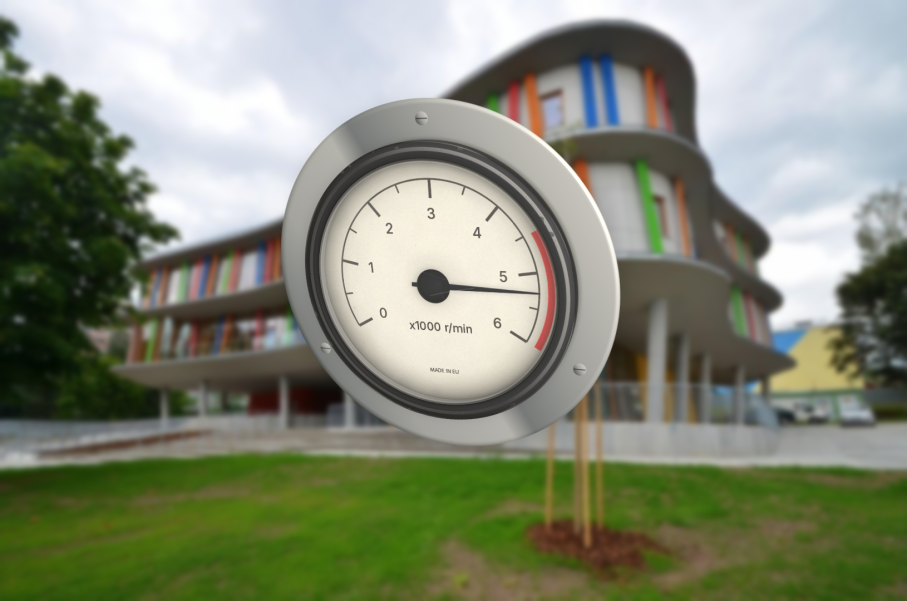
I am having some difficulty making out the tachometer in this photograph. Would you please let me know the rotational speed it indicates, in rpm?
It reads 5250 rpm
